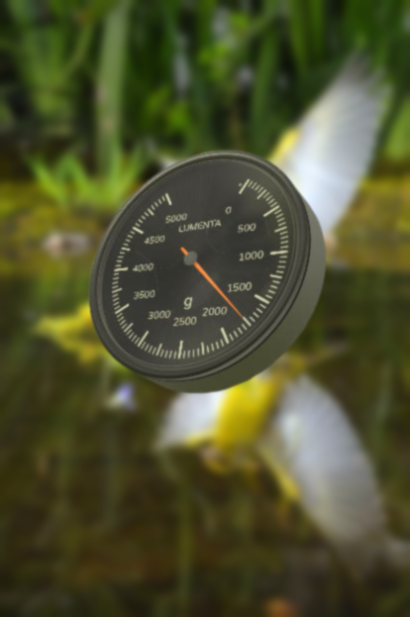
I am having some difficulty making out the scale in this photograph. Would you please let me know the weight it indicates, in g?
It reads 1750 g
